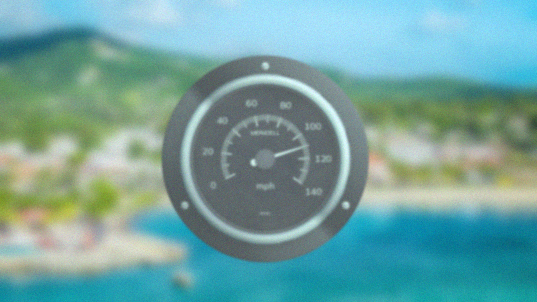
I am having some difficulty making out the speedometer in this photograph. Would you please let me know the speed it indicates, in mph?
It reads 110 mph
